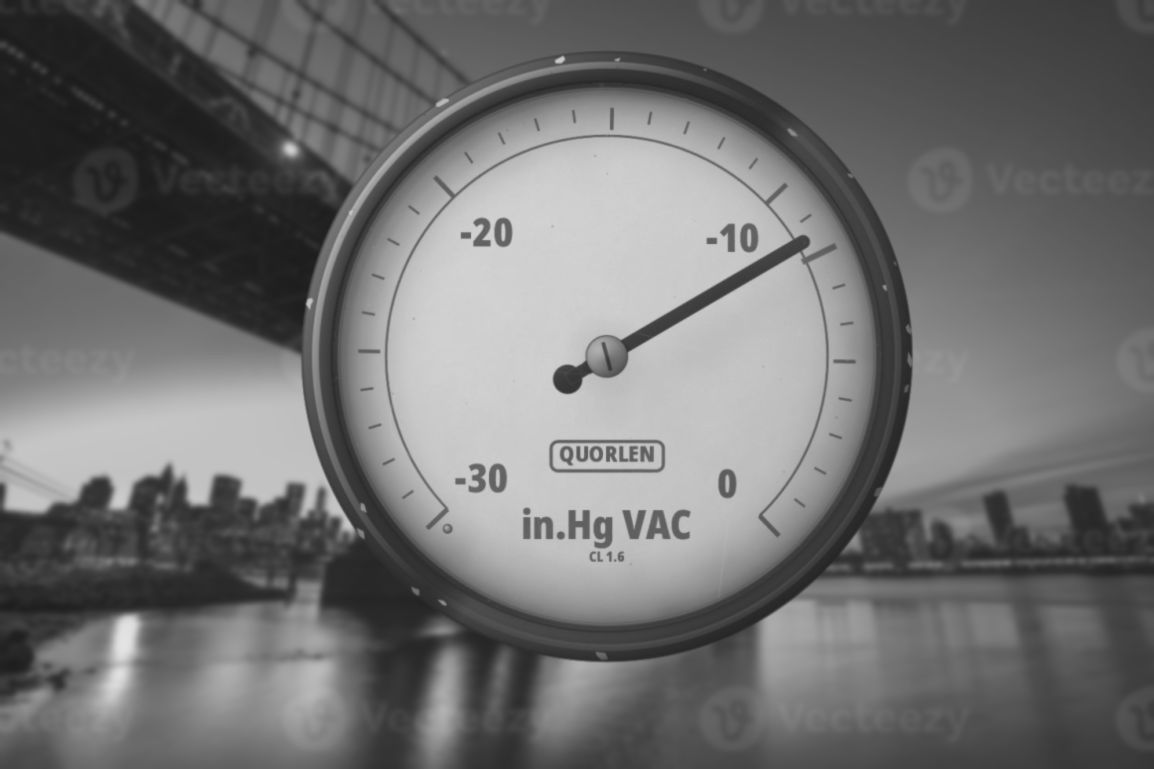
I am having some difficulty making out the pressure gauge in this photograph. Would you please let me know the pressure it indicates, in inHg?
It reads -8.5 inHg
